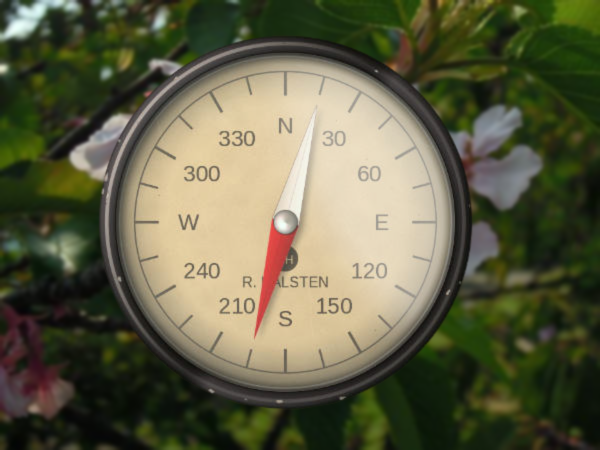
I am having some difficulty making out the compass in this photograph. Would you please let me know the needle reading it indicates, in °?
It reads 195 °
